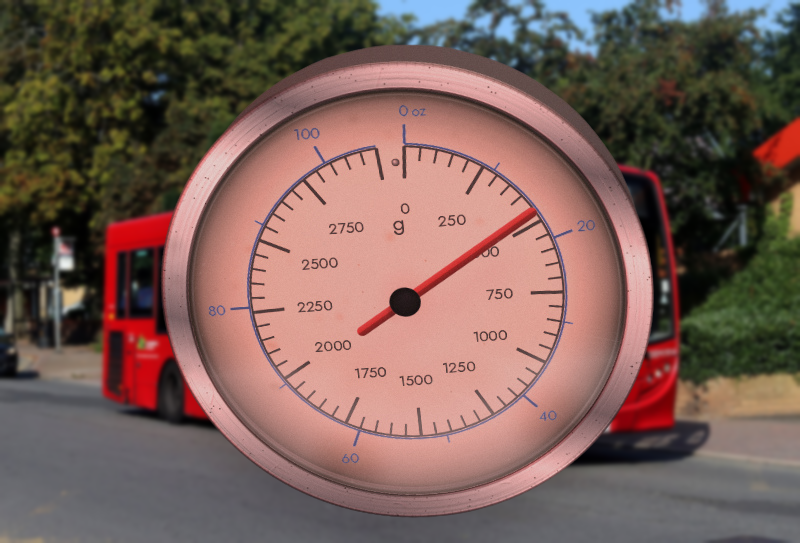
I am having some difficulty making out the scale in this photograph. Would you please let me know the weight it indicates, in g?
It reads 450 g
